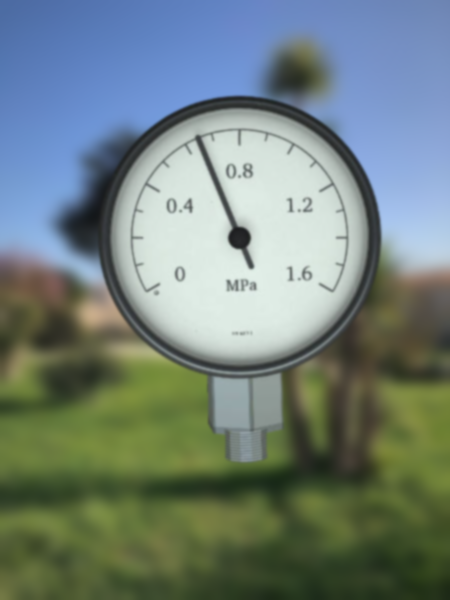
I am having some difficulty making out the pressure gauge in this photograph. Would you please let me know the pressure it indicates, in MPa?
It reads 0.65 MPa
